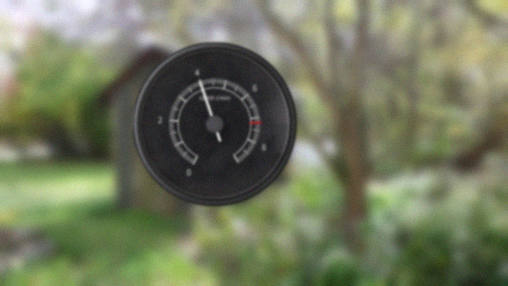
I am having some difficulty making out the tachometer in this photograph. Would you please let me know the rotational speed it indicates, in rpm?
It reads 4000 rpm
